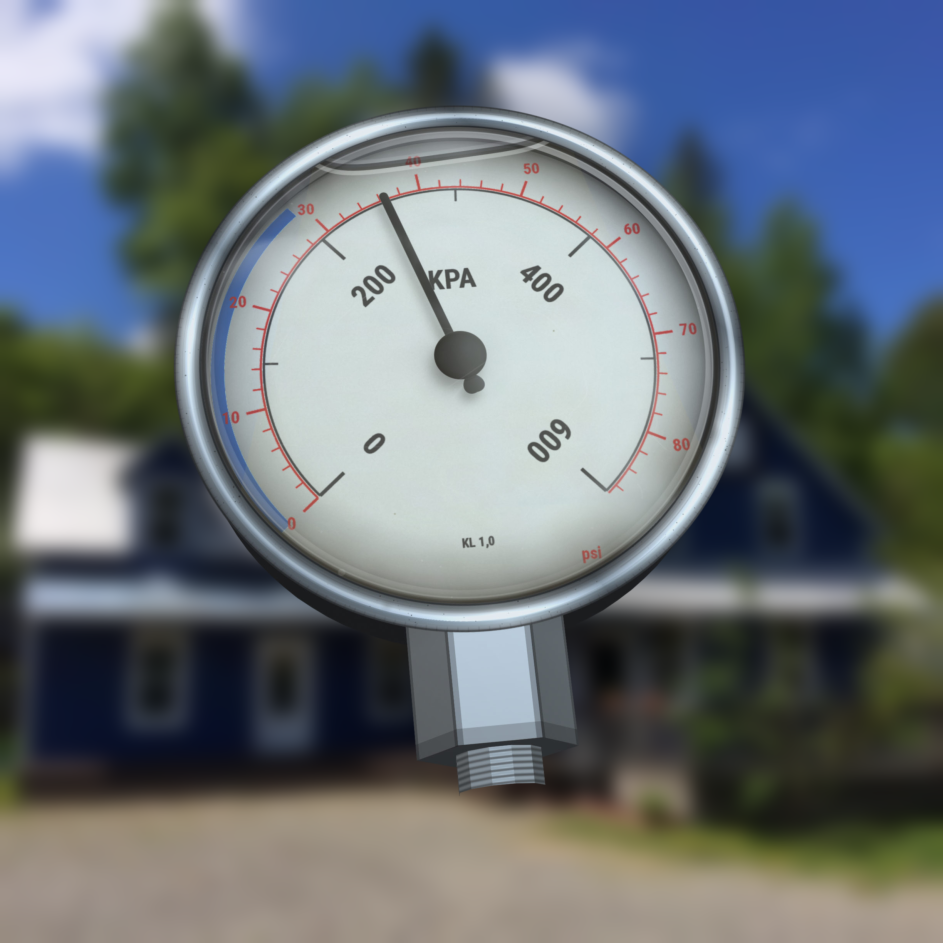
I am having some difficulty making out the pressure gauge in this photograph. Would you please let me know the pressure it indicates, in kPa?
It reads 250 kPa
